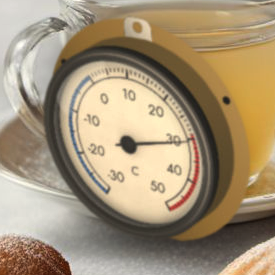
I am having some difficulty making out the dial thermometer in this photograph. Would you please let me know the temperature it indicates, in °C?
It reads 30 °C
